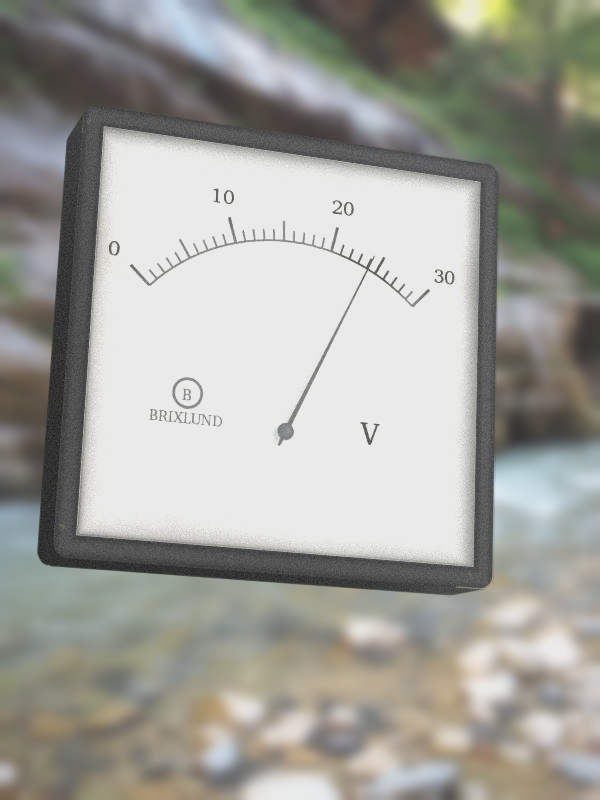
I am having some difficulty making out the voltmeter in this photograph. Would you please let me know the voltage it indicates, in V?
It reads 24 V
